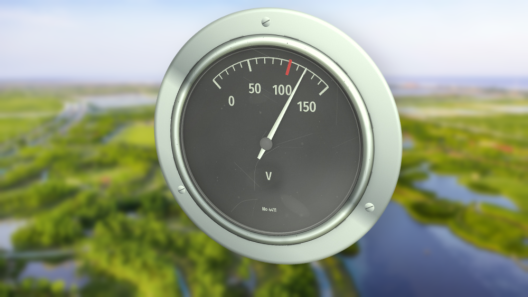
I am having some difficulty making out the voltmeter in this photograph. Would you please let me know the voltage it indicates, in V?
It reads 120 V
